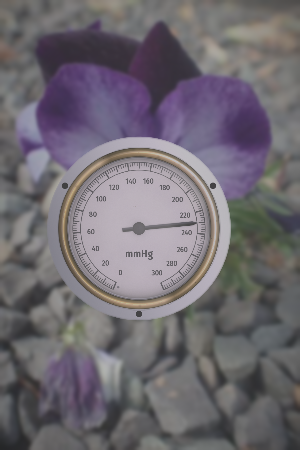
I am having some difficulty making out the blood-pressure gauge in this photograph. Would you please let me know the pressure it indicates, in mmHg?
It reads 230 mmHg
